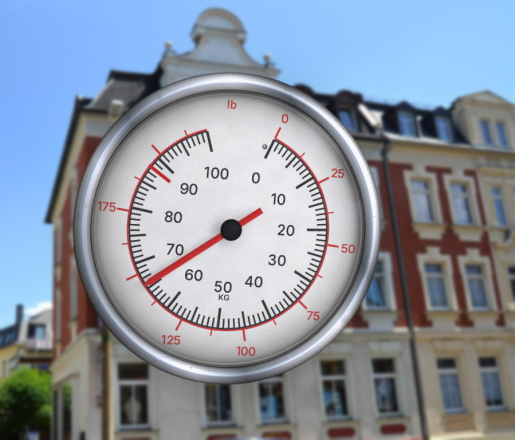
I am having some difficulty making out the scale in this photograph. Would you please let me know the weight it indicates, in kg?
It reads 66 kg
